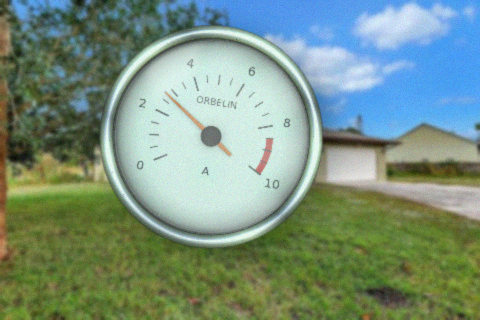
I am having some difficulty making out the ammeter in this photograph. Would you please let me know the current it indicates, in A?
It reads 2.75 A
